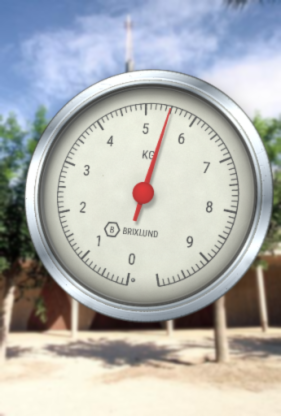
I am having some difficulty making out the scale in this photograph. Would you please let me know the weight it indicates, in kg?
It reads 5.5 kg
